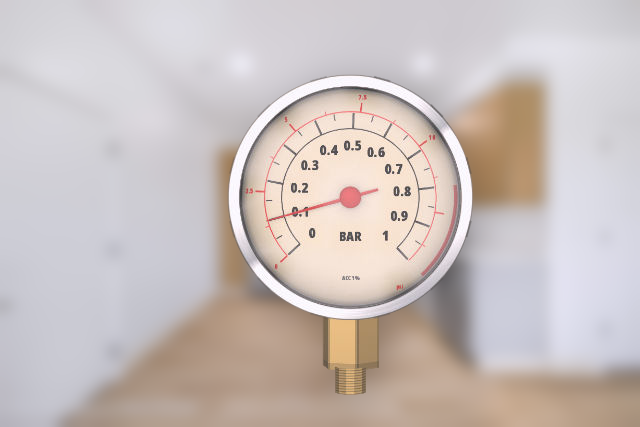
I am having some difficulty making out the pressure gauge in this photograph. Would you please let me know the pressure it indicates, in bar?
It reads 0.1 bar
